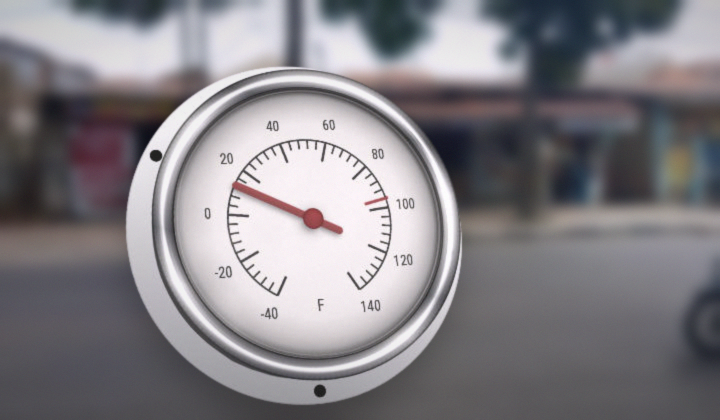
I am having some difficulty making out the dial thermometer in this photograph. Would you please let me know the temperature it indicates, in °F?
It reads 12 °F
